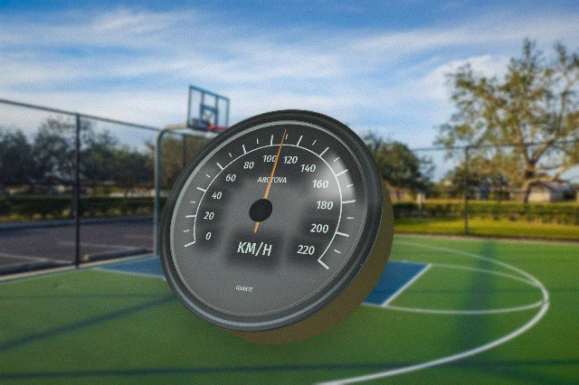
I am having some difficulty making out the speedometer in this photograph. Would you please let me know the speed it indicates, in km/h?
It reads 110 km/h
